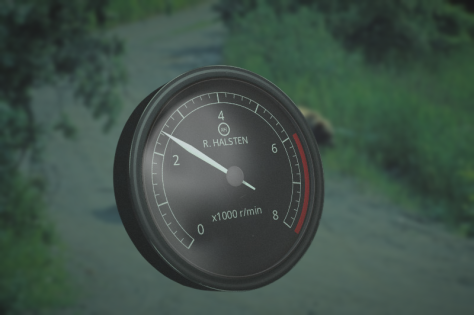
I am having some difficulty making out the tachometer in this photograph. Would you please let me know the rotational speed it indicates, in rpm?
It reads 2400 rpm
